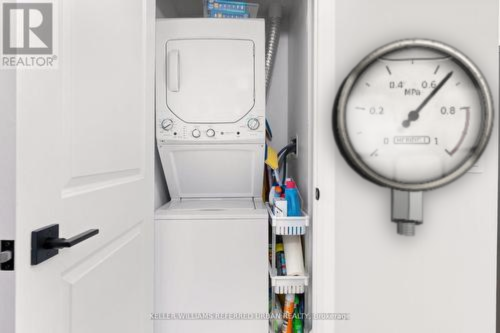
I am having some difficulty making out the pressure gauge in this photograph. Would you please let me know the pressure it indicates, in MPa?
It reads 0.65 MPa
